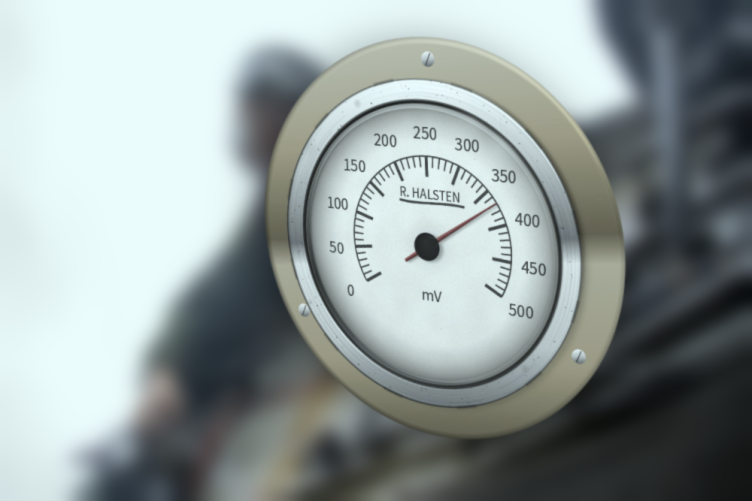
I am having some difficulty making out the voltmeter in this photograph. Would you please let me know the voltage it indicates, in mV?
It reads 370 mV
